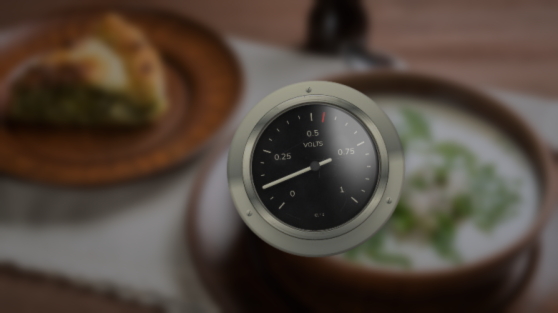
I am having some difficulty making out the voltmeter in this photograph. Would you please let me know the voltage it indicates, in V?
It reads 0.1 V
